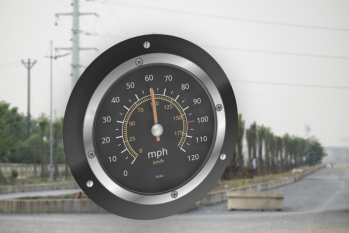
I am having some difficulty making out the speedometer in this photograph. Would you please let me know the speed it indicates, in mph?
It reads 60 mph
